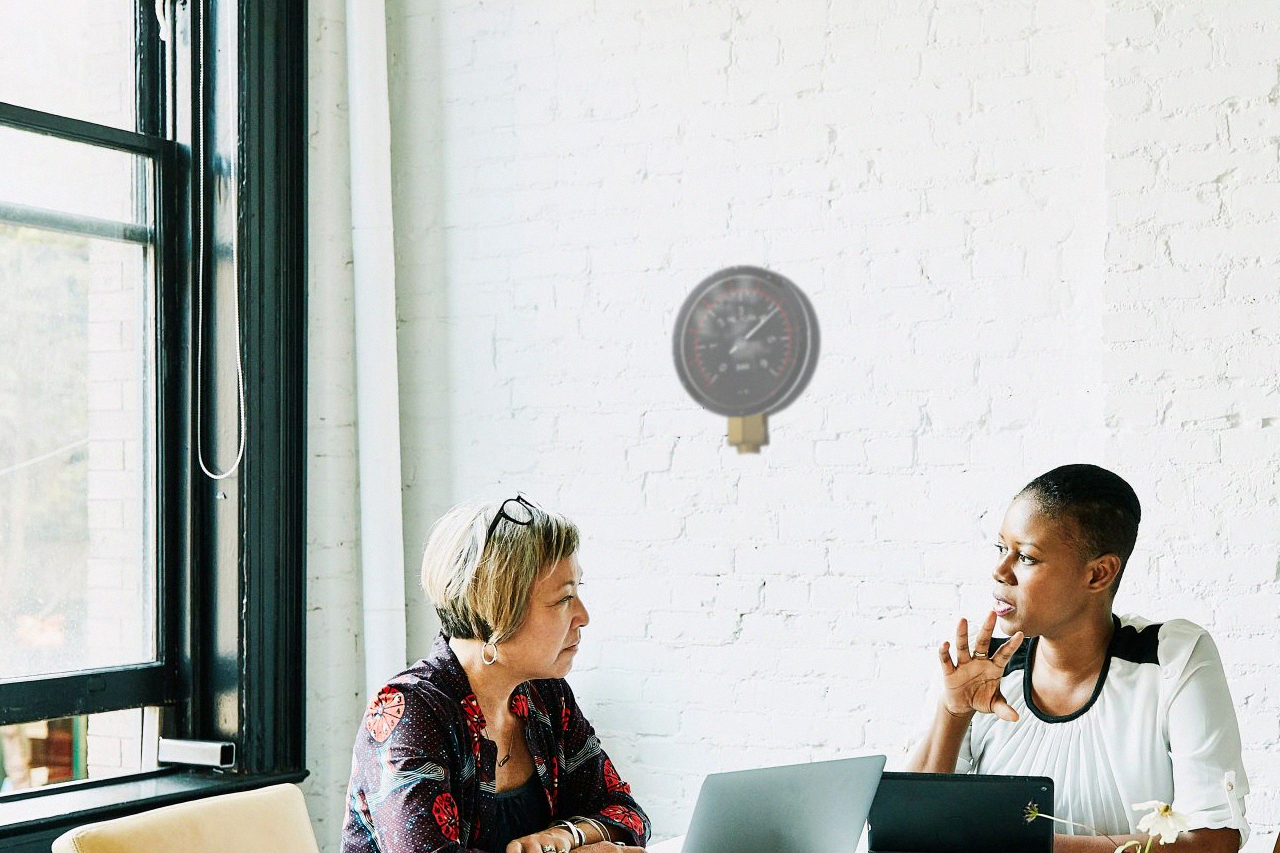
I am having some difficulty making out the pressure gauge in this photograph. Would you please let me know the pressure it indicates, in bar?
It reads 4.2 bar
